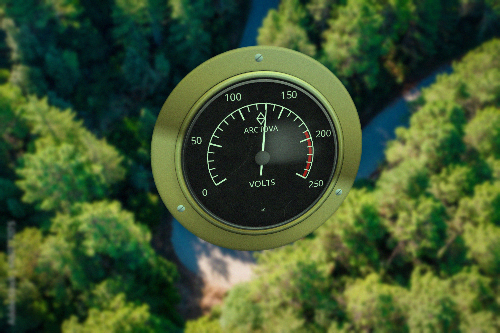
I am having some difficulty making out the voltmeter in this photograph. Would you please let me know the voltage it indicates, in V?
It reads 130 V
